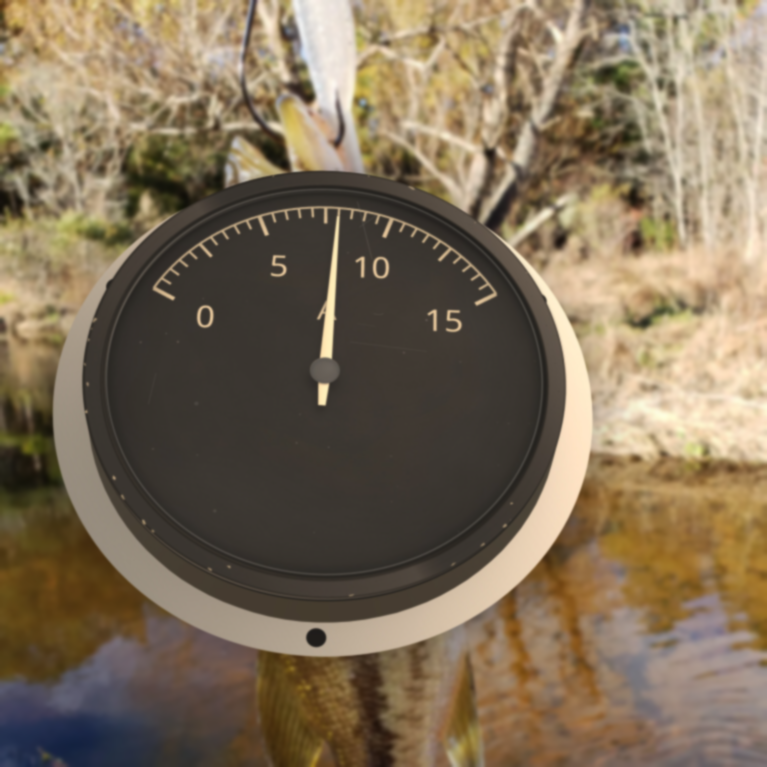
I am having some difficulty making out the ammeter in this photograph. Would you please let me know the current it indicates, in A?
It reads 8 A
